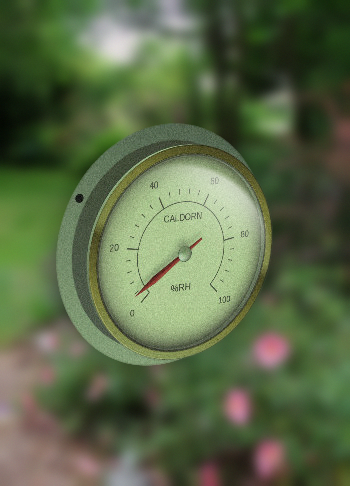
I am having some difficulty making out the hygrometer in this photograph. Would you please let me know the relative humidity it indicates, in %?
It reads 4 %
